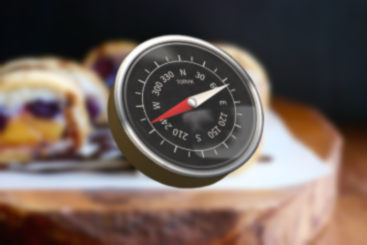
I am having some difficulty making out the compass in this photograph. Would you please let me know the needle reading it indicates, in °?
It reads 247.5 °
